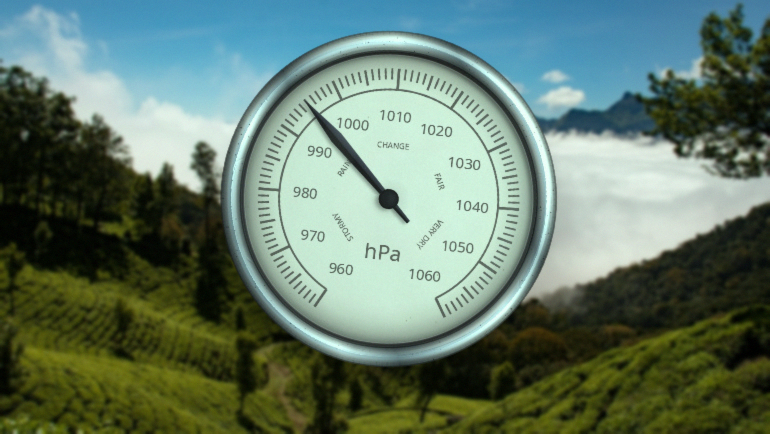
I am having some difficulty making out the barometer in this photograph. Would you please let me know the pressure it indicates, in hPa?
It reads 995 hPa
